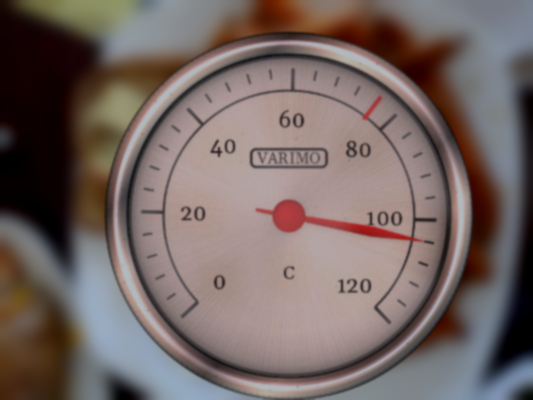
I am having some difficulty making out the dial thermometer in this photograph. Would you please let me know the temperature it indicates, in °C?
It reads 104 °C
